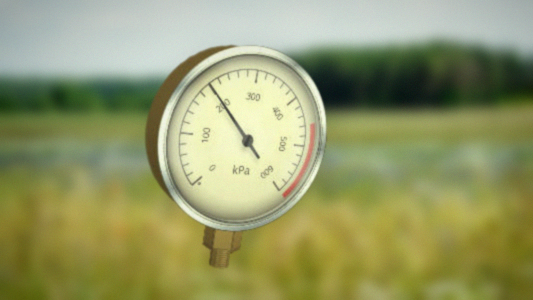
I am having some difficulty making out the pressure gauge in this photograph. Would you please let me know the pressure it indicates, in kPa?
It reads 200 kPa
